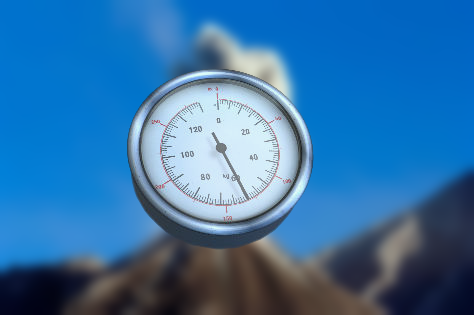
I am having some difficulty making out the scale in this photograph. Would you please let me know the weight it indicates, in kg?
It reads 60 kg
